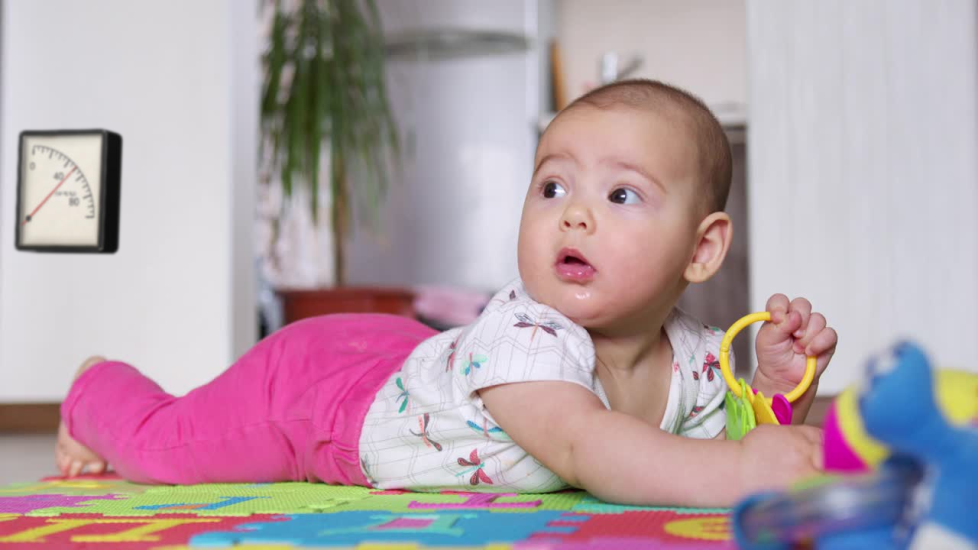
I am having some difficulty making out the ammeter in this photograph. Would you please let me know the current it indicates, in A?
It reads 50 A
